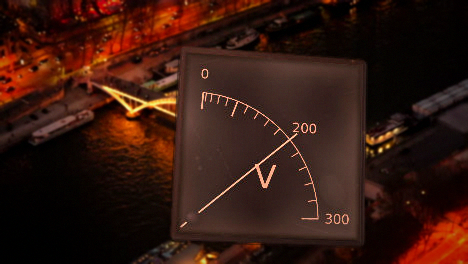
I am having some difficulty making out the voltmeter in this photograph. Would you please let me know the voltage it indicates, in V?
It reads 200 V
